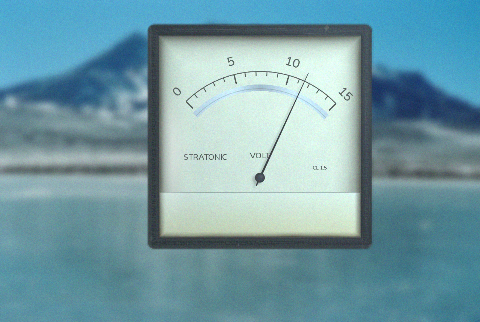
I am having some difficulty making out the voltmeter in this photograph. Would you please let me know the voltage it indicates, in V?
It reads 11.5 V
